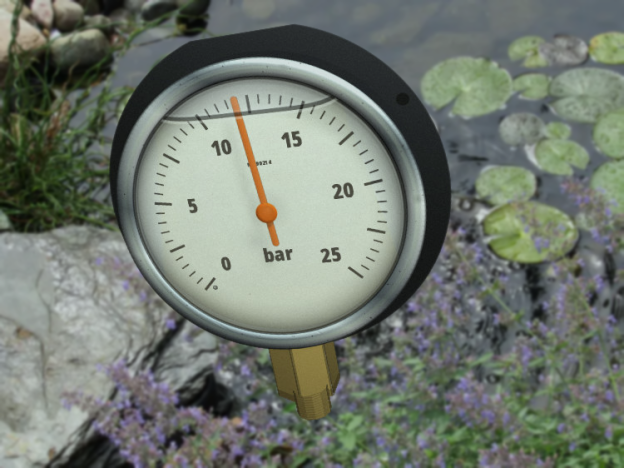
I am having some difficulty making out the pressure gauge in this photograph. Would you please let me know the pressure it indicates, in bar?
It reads 12 bar
